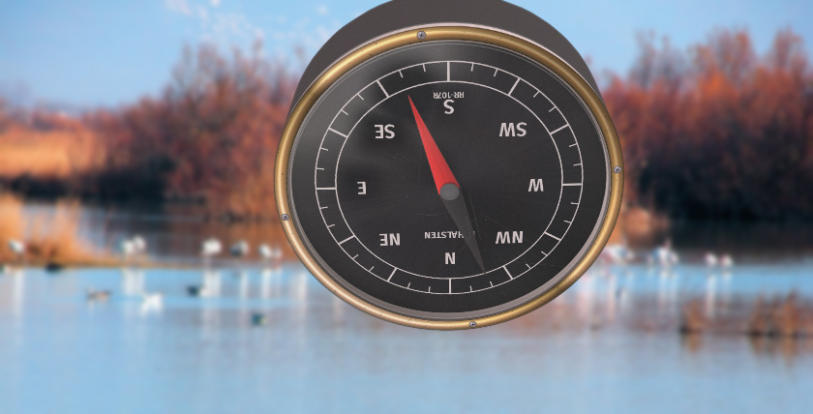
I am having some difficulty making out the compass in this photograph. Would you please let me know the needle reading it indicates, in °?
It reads 160 °
